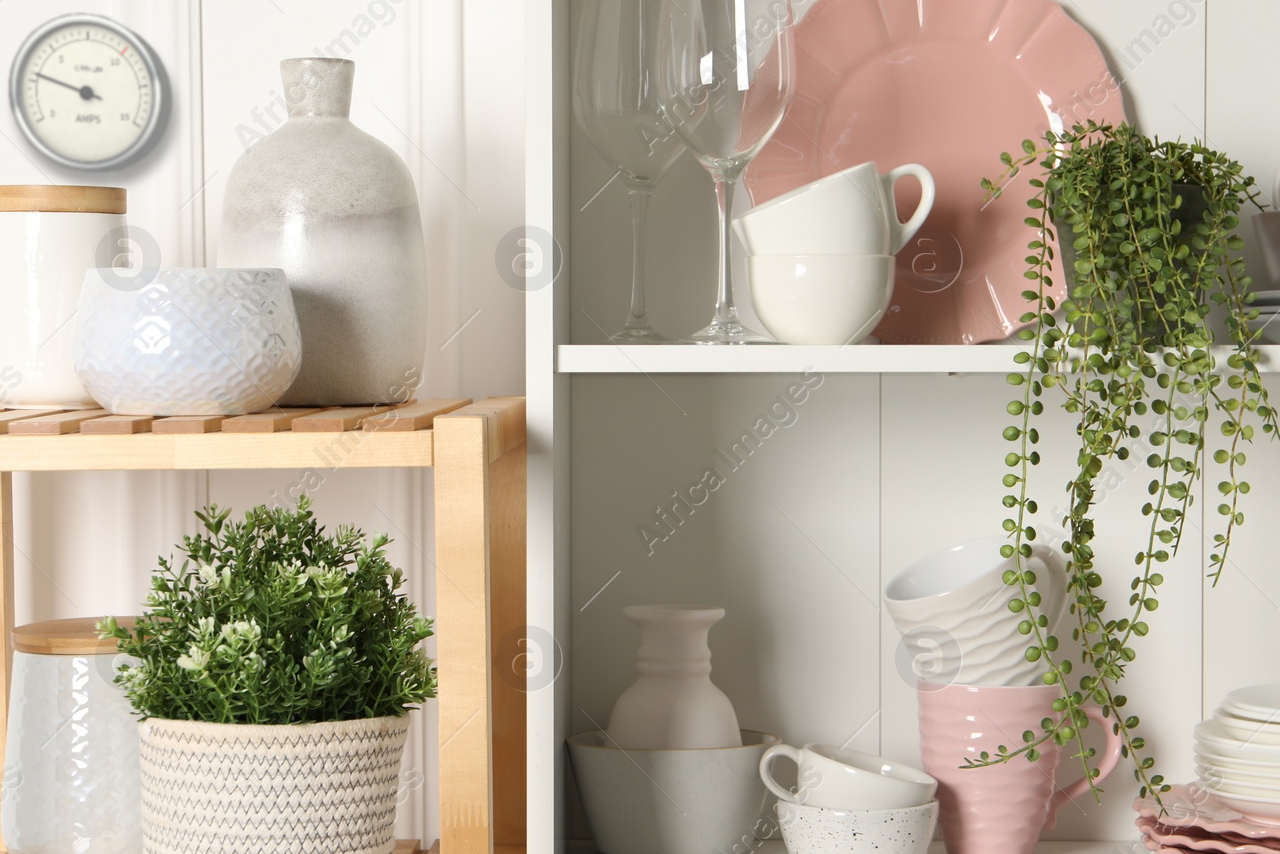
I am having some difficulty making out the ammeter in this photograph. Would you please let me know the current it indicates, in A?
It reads 3 A
